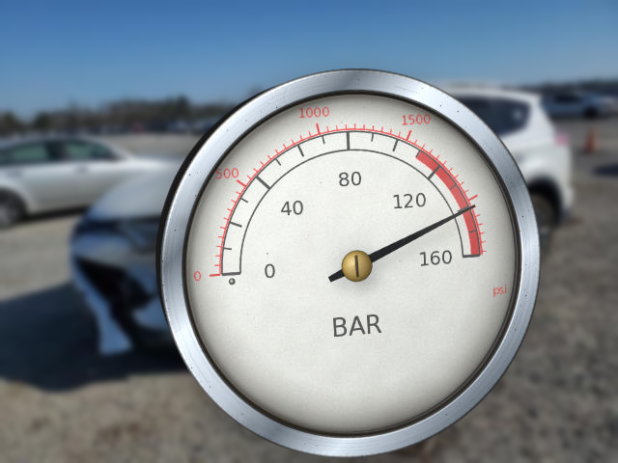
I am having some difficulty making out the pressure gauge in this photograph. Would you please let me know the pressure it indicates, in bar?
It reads 140 bar
